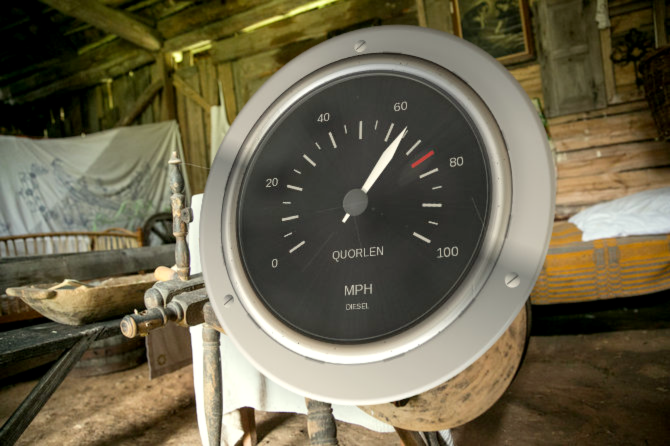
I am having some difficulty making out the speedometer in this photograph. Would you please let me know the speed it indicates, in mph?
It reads 65 mph
